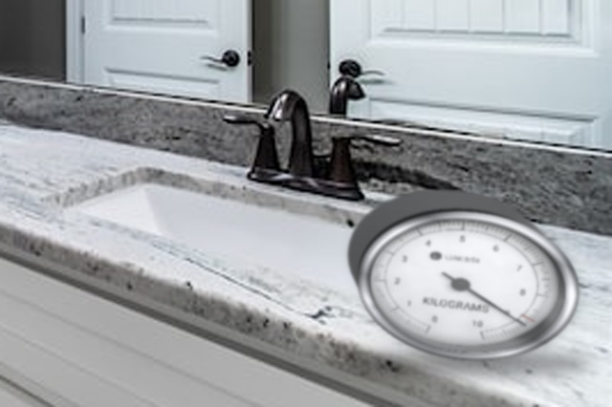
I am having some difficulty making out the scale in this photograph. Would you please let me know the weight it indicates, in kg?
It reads 9 kg
